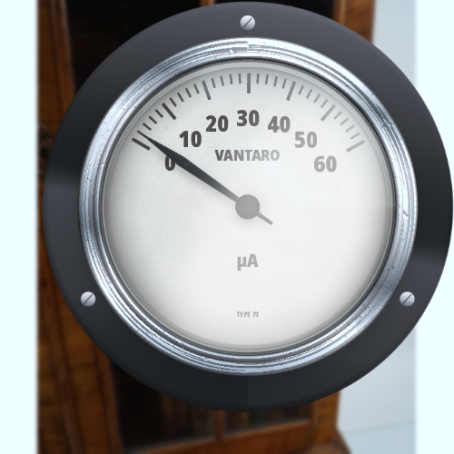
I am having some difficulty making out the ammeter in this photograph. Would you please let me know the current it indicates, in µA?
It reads 2 µA
